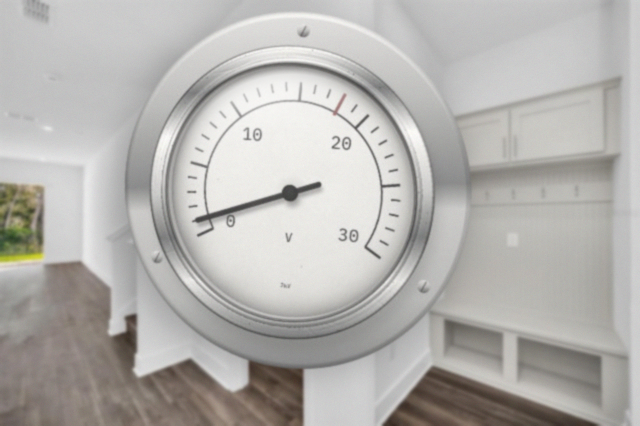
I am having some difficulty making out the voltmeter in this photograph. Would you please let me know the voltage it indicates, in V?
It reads 1 V
